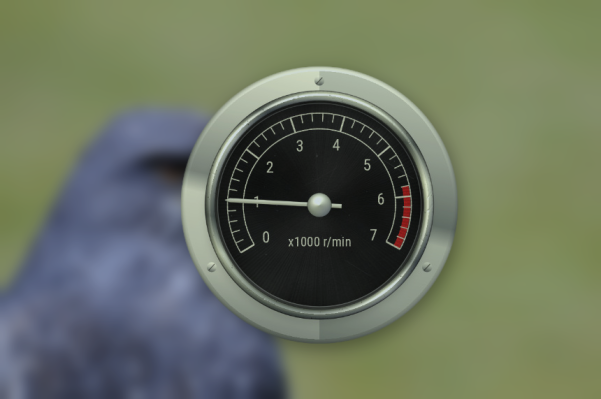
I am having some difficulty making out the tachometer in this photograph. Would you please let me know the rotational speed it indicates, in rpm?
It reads 1000 rpm
